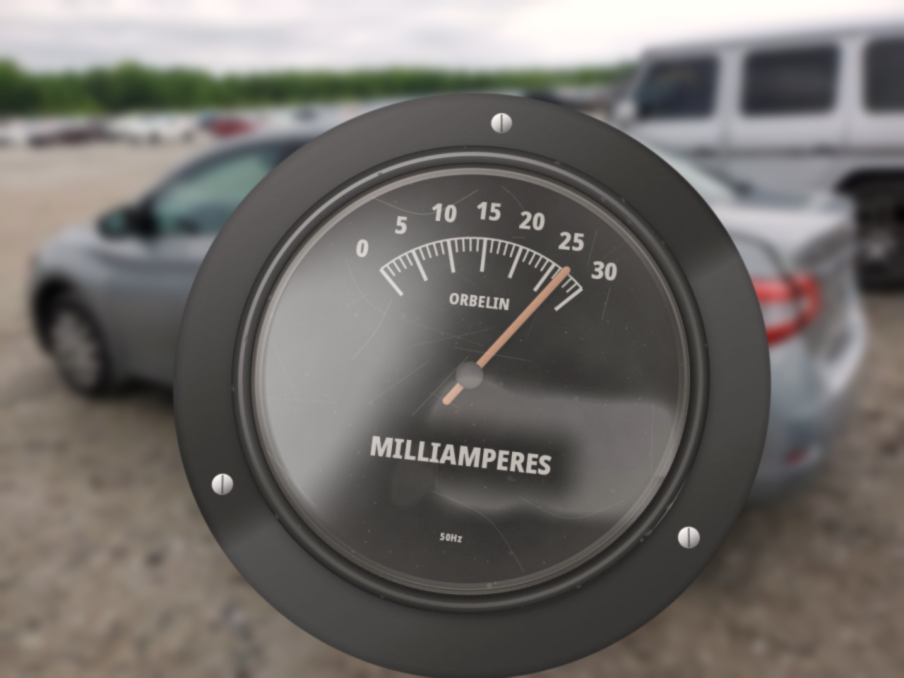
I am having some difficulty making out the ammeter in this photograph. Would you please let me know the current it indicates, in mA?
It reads 27 mA
